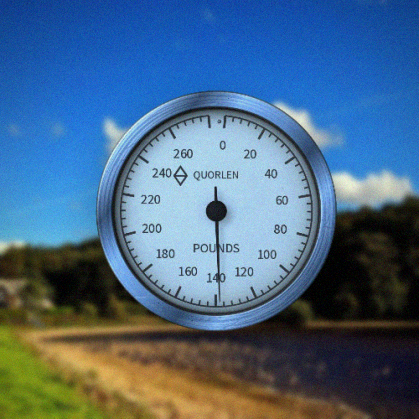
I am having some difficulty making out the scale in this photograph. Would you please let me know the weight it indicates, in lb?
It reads 138 lb
